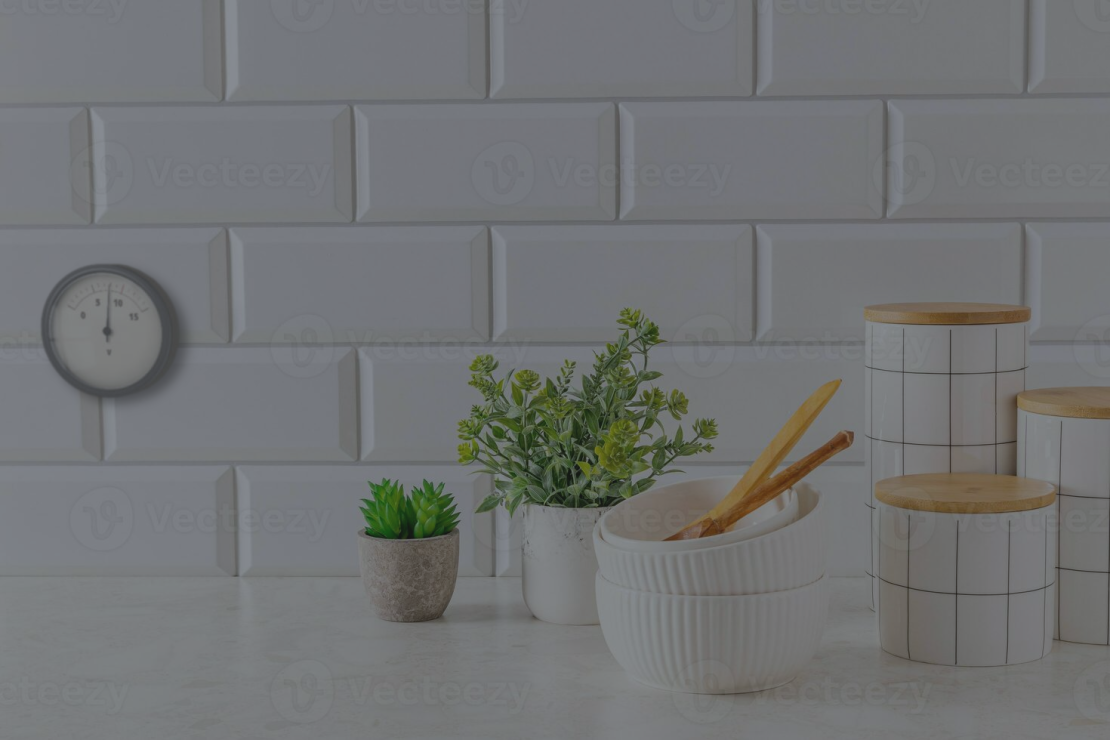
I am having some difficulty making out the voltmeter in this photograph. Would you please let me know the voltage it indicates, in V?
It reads 8 V
